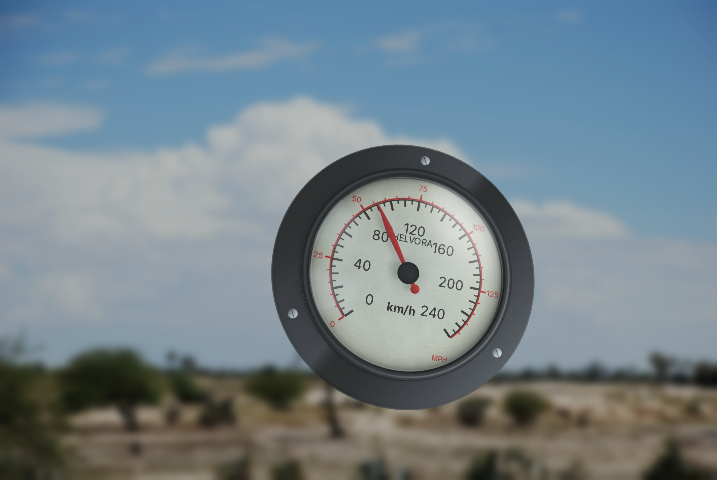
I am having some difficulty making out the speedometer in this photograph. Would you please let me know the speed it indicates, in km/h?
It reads 90 km/h
